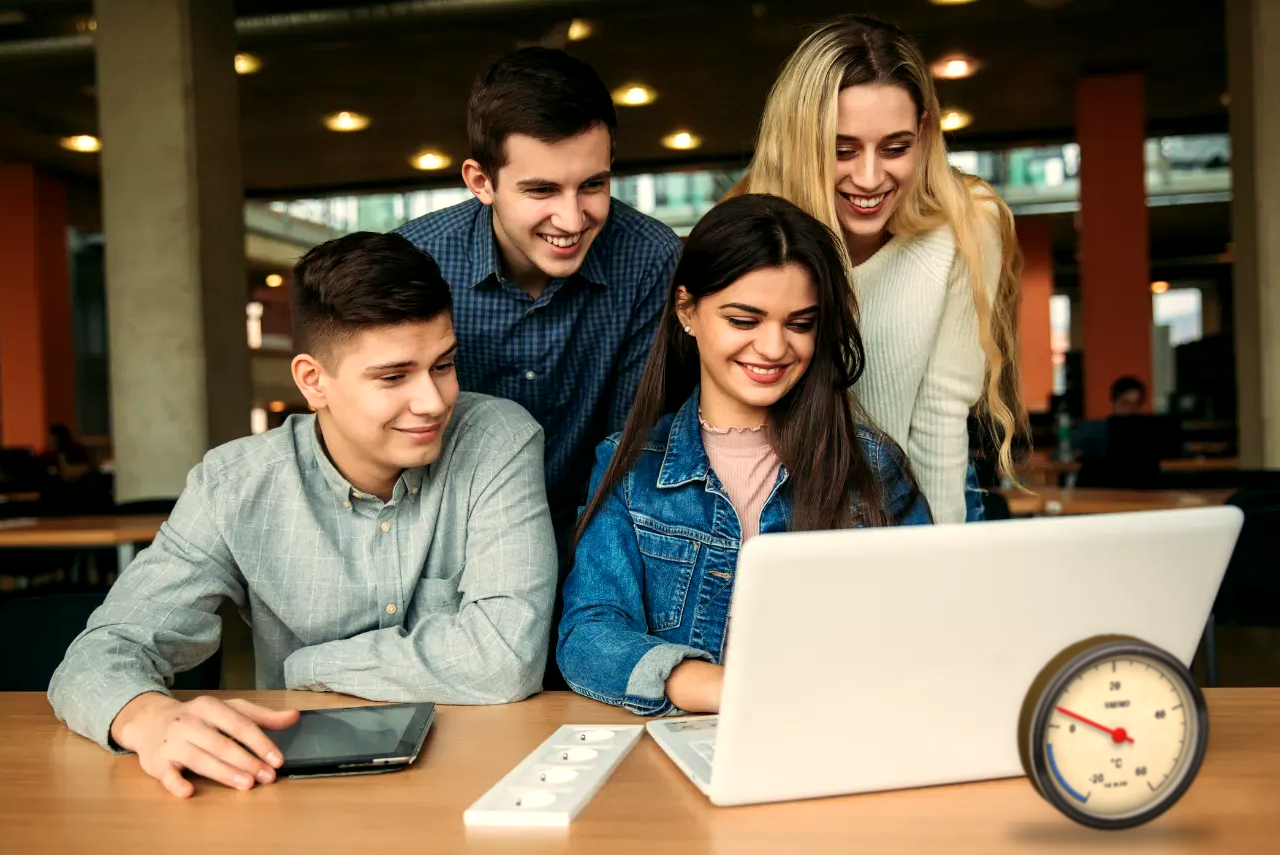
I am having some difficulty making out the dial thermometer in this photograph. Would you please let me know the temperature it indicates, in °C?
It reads 4 °C
